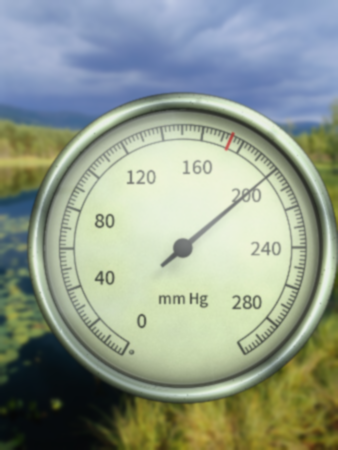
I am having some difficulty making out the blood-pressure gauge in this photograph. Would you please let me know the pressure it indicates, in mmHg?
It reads 200 mmHg
